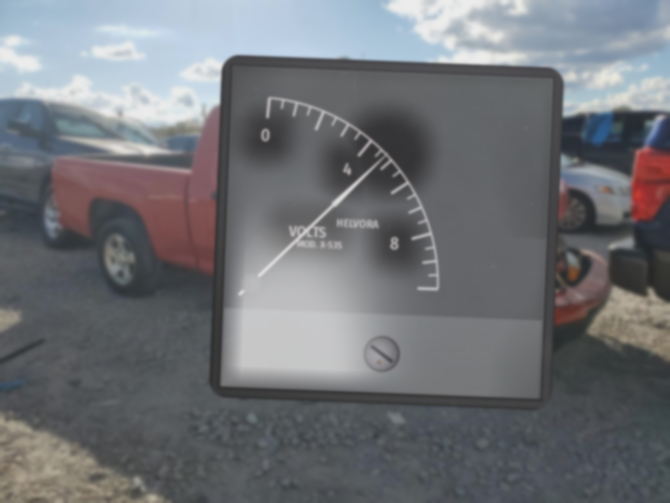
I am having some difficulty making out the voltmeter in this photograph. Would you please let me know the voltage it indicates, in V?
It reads 4.75 V
